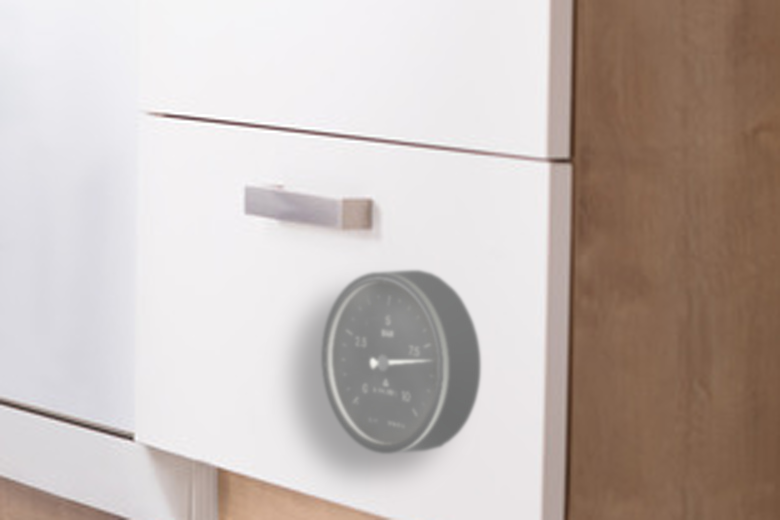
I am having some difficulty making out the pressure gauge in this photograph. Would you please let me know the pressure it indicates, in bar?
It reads 8 bar
